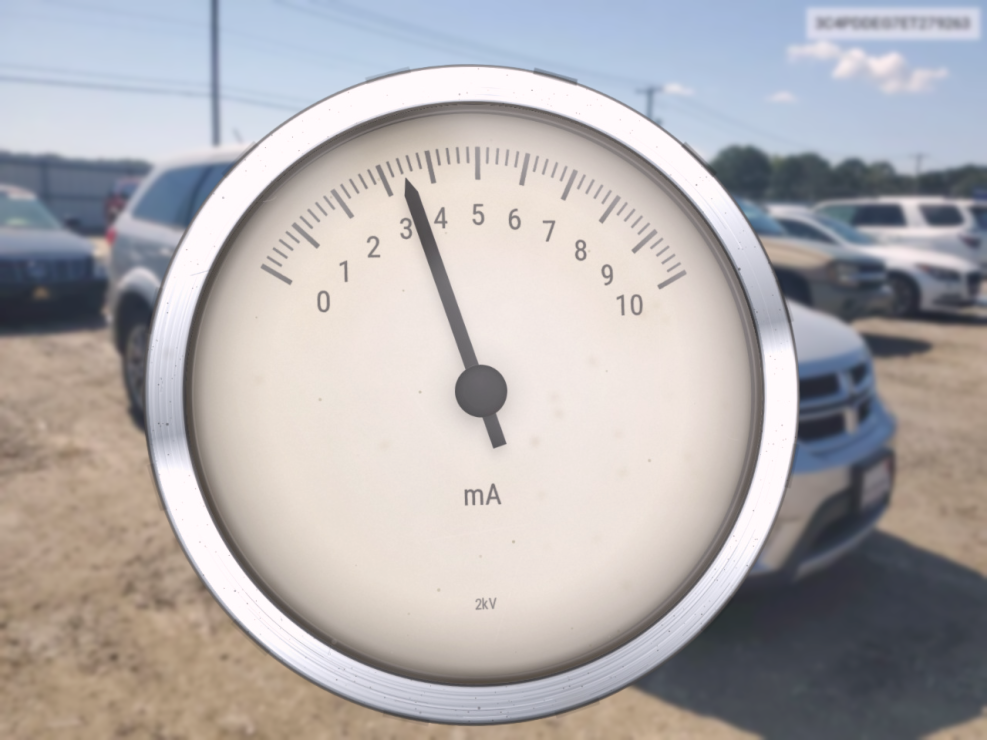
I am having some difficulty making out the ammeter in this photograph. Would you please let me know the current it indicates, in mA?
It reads 3.4 mA
